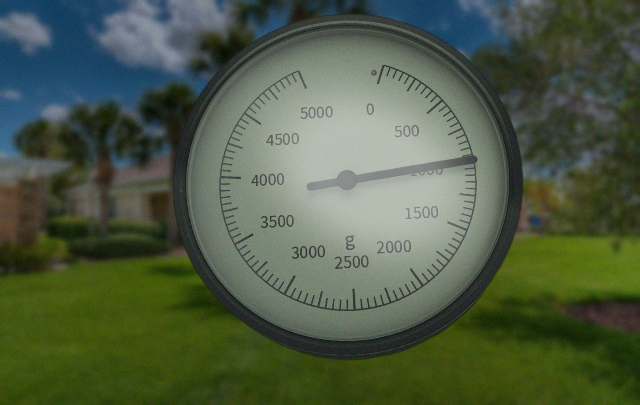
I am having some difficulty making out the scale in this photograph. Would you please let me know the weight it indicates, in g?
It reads 1000 g
